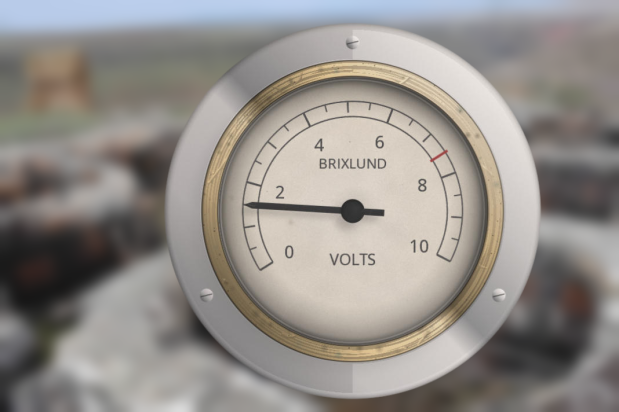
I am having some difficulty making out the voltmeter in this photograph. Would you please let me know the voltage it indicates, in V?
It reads 1.5 V
